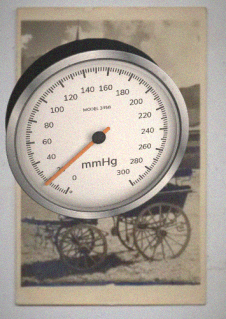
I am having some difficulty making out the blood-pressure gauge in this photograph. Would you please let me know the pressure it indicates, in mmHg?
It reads 20 mmHg
